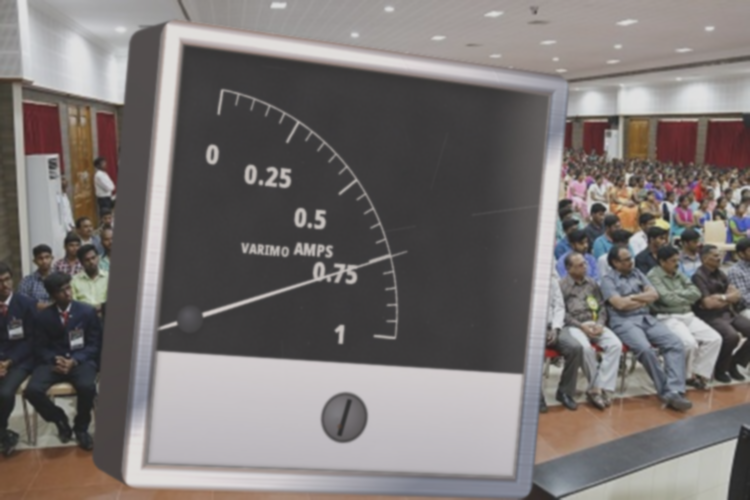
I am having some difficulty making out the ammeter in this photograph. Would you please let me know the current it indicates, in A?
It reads 0.75 A
